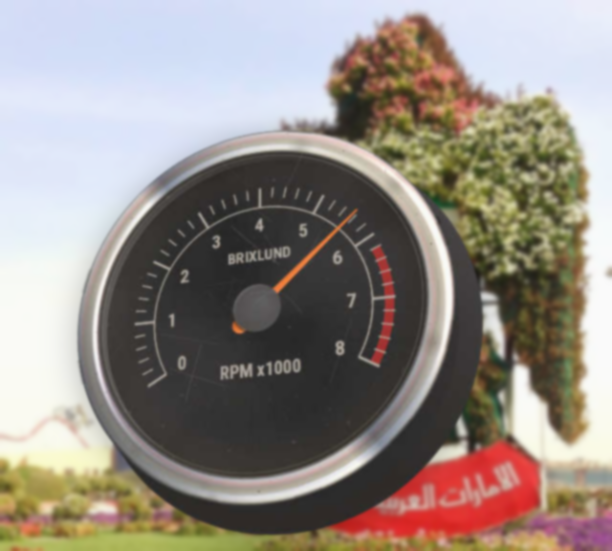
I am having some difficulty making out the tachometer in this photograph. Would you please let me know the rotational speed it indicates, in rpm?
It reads 5600 rpm
